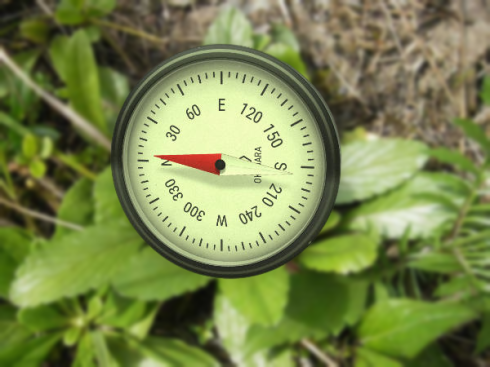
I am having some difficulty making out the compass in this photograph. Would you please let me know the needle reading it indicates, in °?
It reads 5 °
